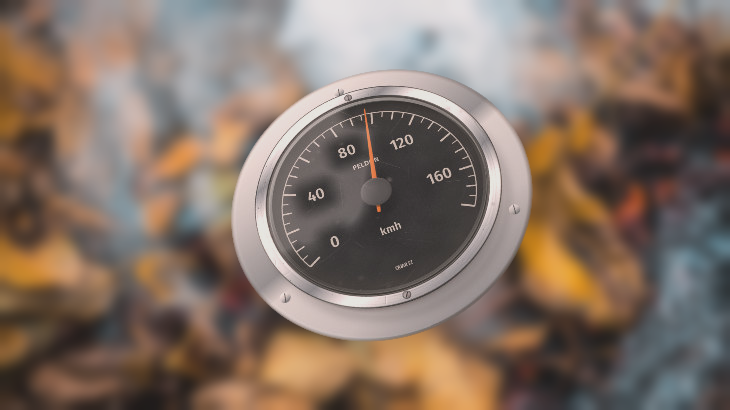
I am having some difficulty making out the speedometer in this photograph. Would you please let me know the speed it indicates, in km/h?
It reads 97.5 km/h
